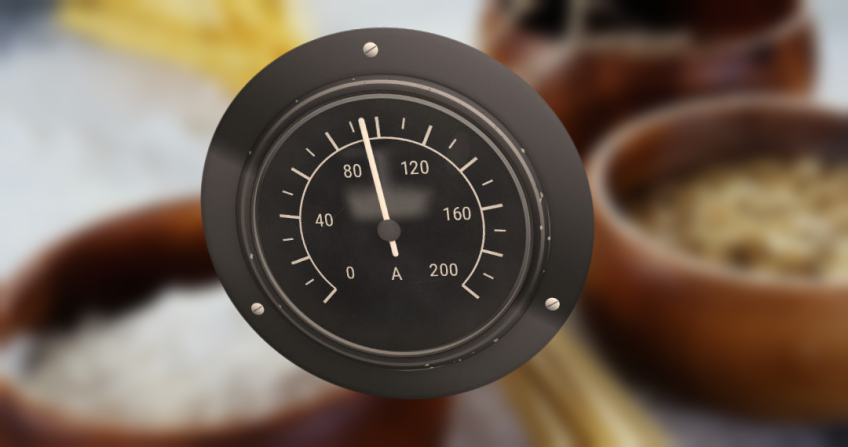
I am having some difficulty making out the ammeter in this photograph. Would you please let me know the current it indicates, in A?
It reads 95 A
